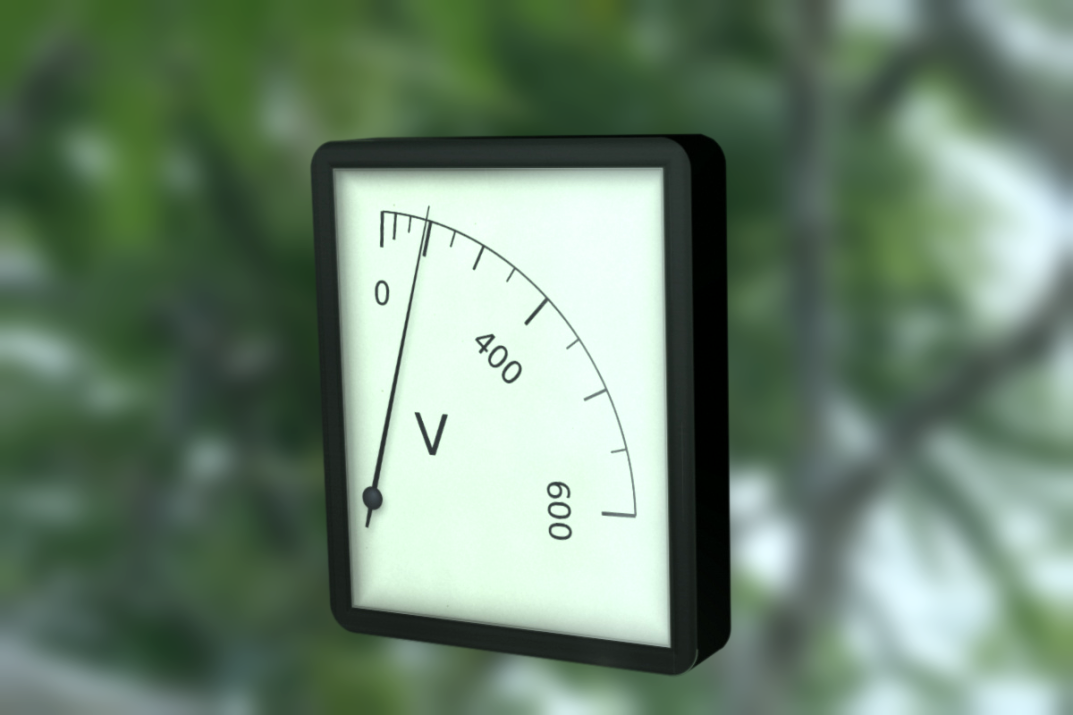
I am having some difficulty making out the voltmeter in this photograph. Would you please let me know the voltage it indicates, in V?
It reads 200 V
